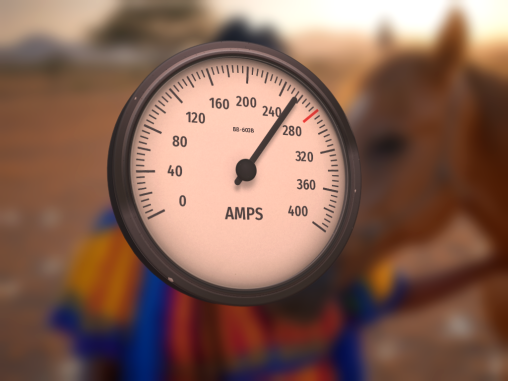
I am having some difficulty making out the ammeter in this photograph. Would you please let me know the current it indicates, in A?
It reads 255 A
